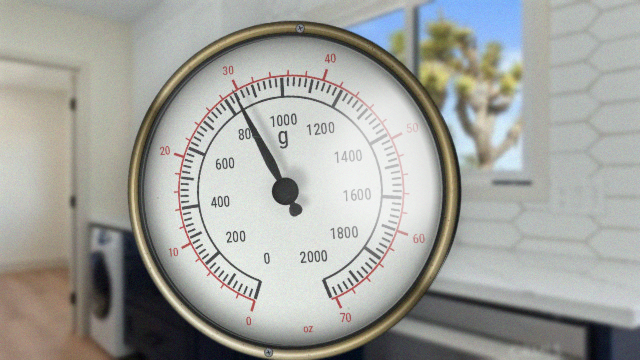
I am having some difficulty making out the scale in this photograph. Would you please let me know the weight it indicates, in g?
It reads 840 g
